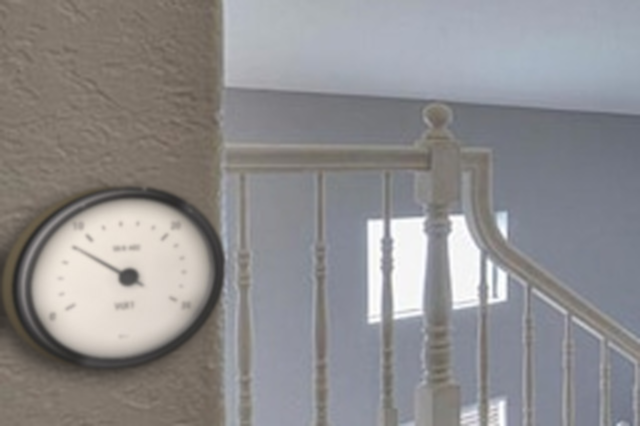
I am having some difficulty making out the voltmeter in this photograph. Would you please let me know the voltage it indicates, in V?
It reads 8 V
